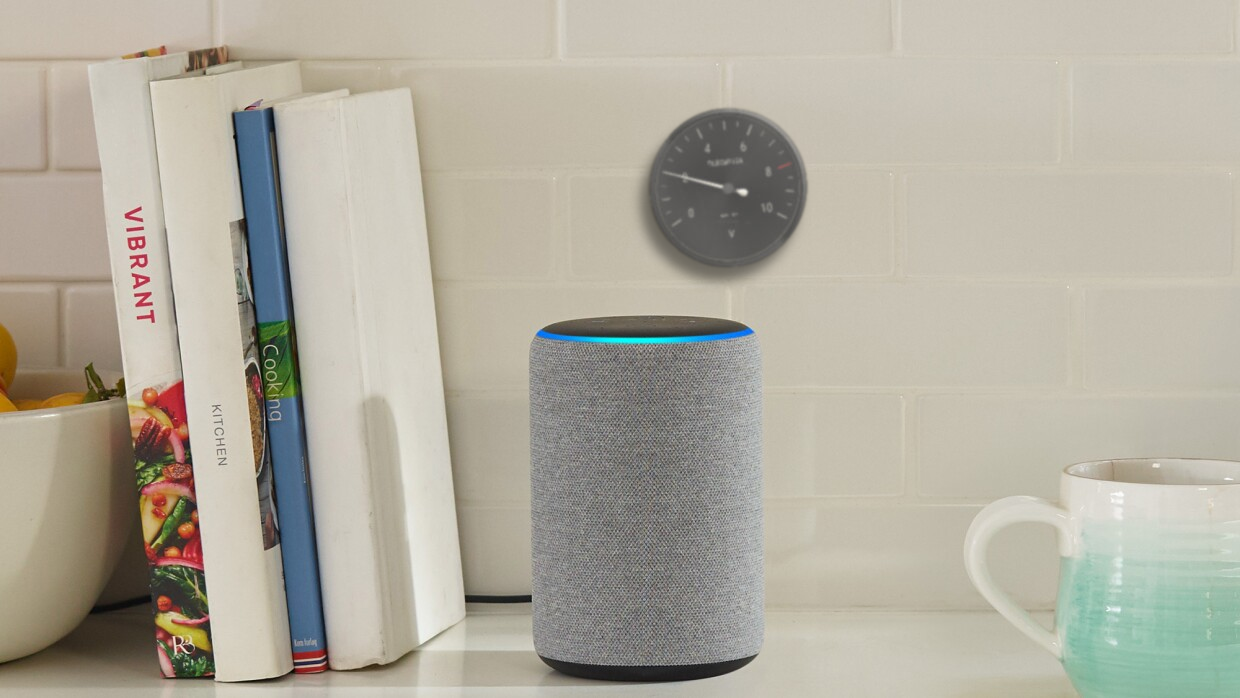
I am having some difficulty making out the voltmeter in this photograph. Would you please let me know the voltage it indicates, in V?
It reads 2 V
